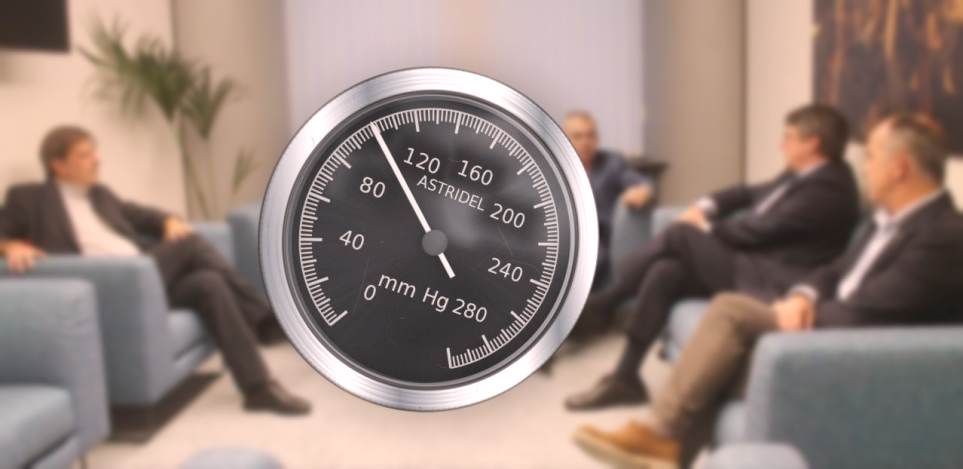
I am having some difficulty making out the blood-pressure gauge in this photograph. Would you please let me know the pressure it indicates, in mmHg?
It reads 100 mmHg
